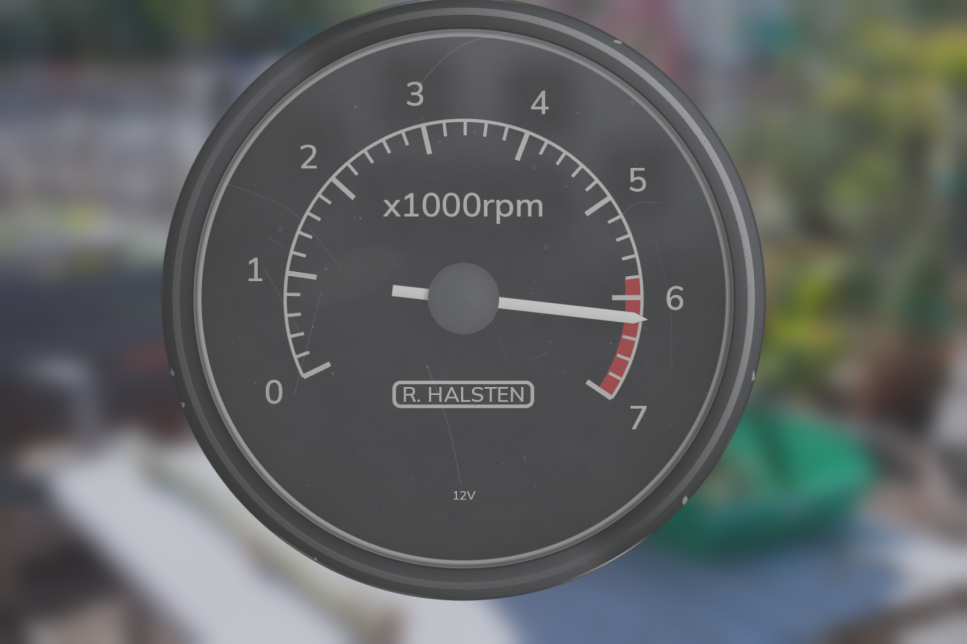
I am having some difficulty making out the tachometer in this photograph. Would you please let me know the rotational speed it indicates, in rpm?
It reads 6200 rpm
